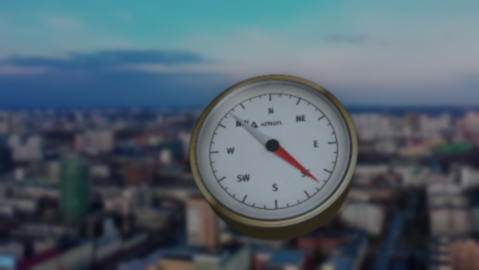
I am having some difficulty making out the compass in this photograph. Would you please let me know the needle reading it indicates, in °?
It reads 135 °
